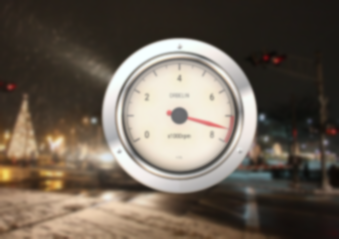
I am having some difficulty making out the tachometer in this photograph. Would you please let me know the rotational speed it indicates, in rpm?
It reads 7500 rpm
